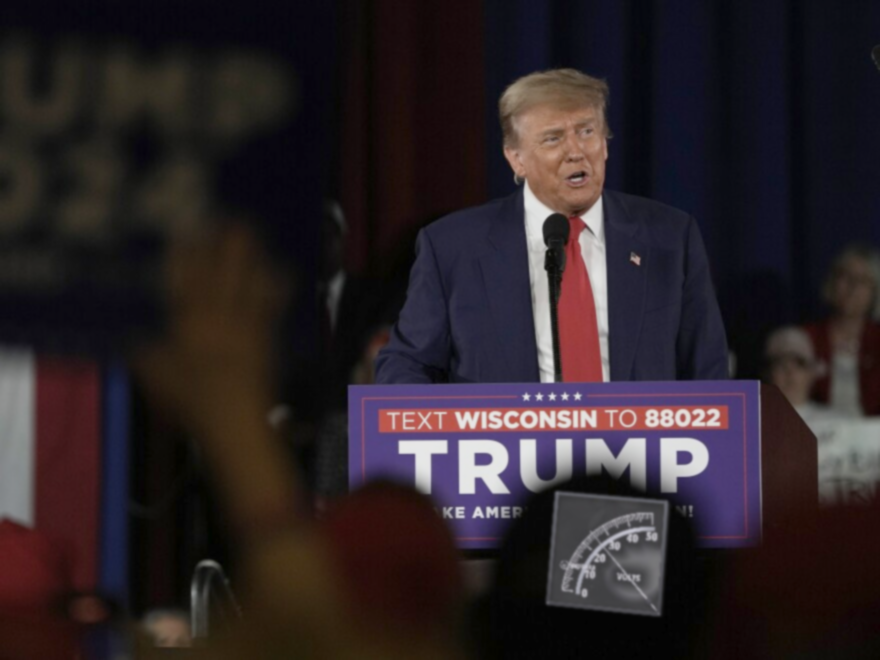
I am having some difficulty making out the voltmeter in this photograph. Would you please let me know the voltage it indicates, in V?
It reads 25 V
